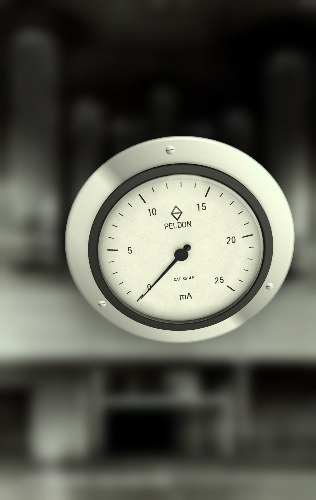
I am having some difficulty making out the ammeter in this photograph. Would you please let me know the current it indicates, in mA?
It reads 0 mA
